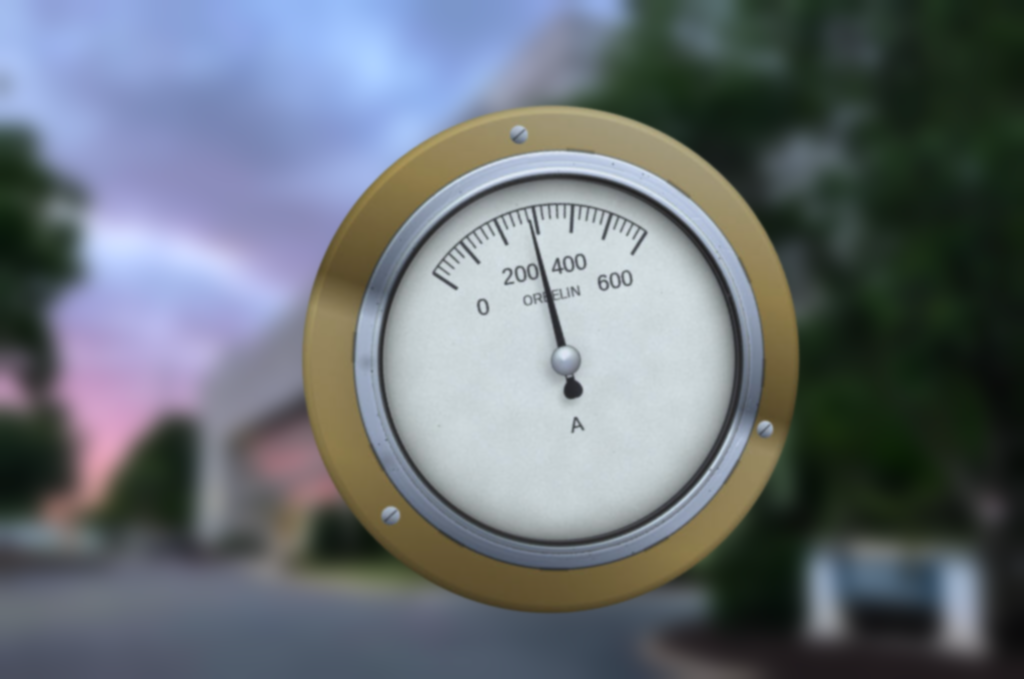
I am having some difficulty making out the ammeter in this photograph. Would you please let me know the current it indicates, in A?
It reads 280 A
